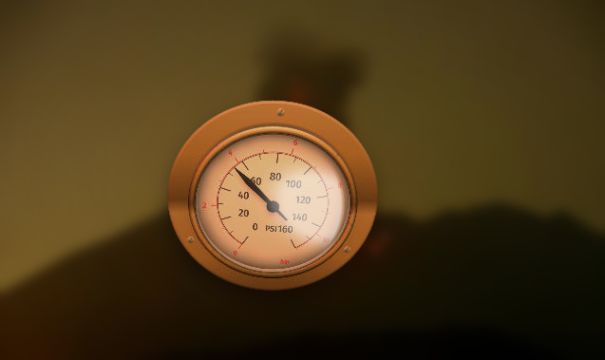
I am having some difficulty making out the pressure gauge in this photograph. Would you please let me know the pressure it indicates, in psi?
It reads 55 psi
